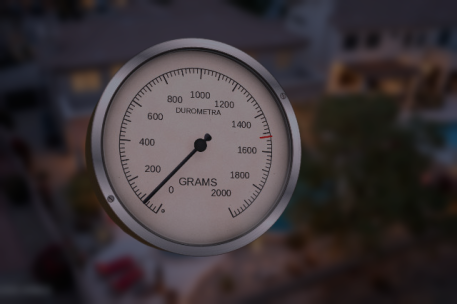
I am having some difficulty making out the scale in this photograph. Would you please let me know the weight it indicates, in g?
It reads 80 g
